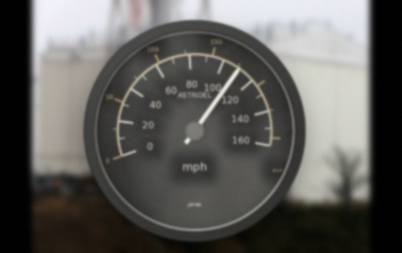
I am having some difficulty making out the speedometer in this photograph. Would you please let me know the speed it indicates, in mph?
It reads 110 mph
